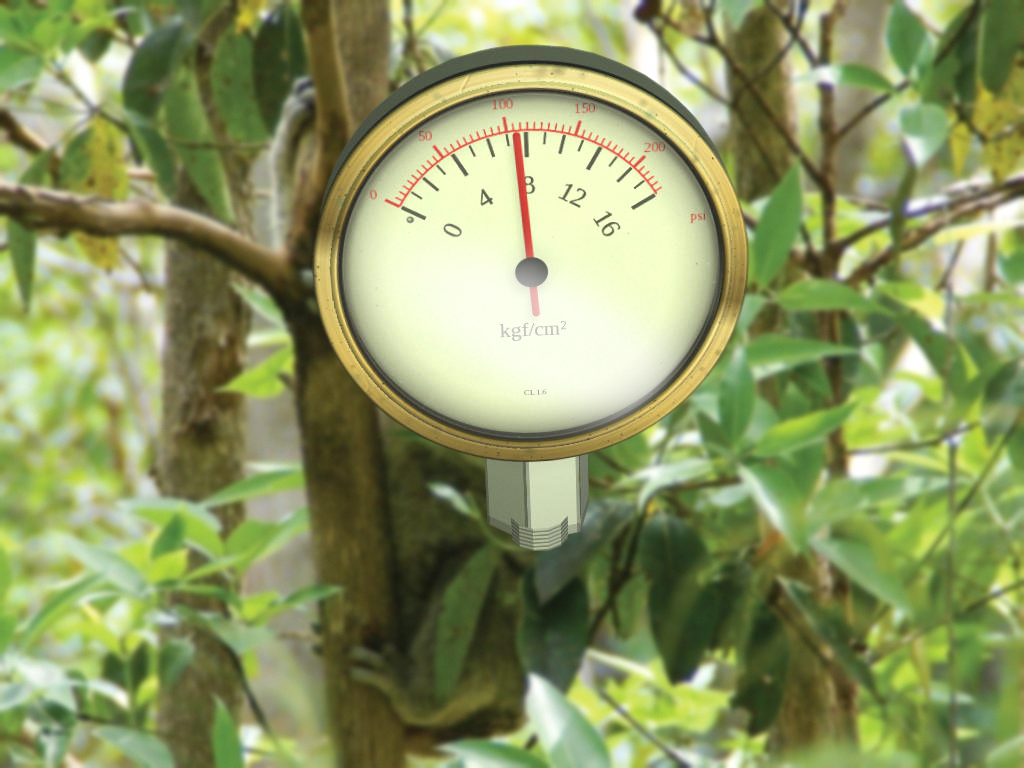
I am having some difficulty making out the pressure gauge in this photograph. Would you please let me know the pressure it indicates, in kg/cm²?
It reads 7.5 kg/cm²
